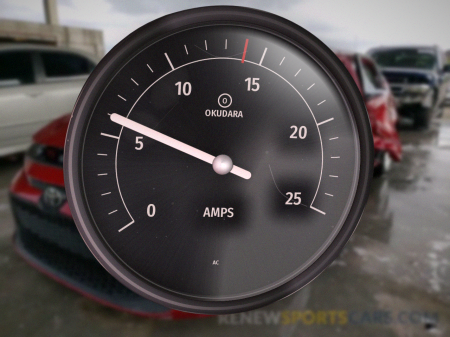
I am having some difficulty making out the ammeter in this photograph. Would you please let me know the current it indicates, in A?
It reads 6 A
